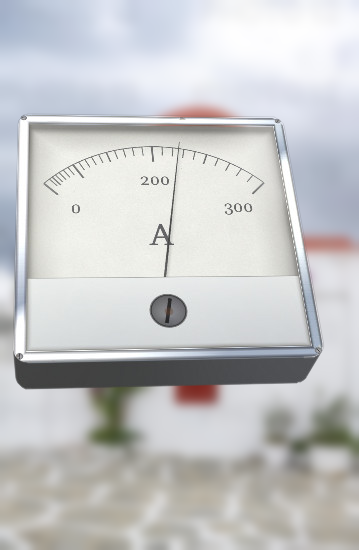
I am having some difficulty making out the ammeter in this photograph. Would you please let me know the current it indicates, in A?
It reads 225 A
